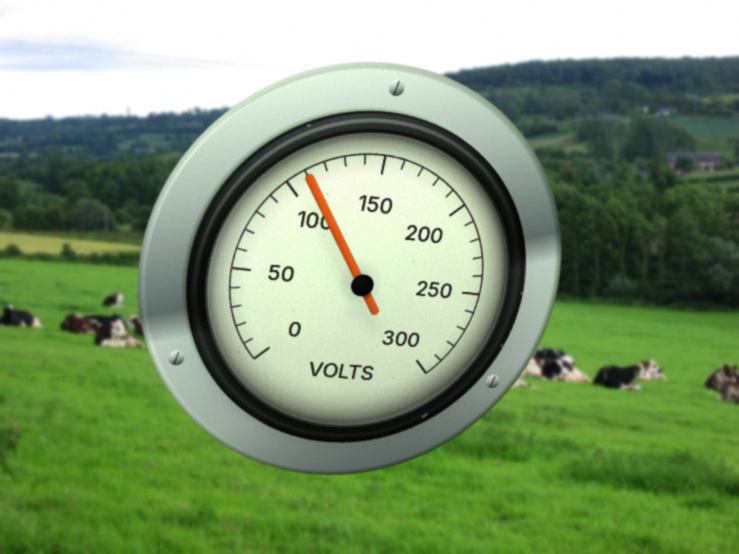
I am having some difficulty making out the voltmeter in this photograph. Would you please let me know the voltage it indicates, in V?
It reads 110 V
